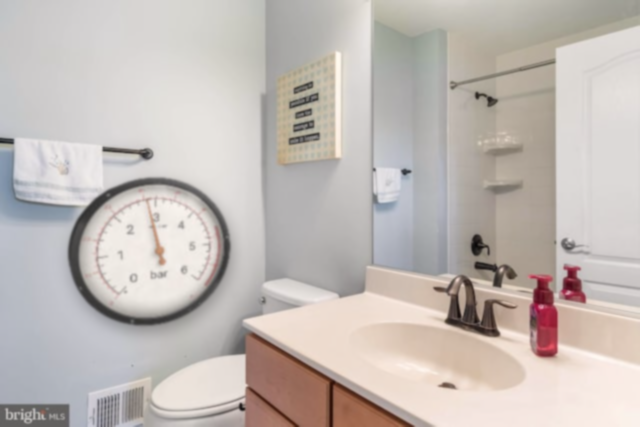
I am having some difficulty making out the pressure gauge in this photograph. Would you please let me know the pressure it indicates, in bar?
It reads 2.8 bar
